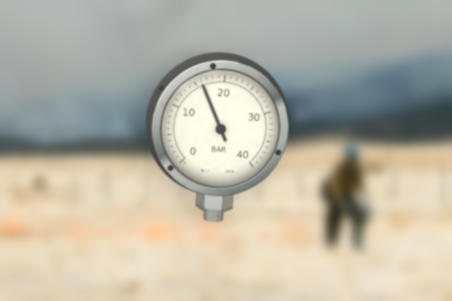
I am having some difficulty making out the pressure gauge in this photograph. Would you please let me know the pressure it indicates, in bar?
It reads 16 bar
